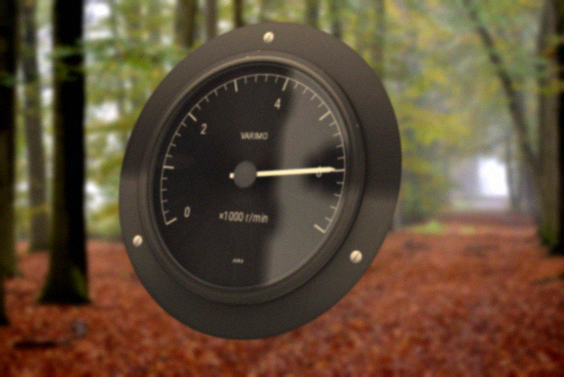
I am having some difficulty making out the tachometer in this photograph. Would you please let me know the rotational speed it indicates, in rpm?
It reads 6000 rpm
